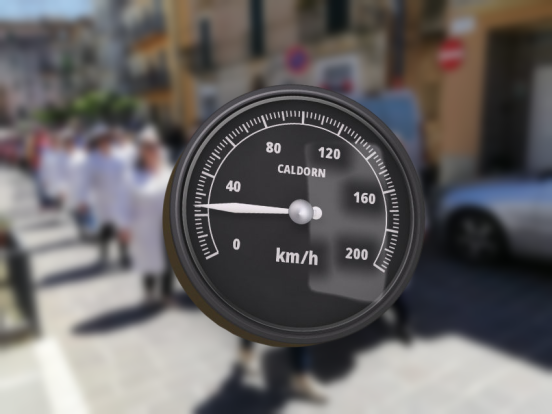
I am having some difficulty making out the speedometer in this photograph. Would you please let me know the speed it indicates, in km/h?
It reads 24 km/h
